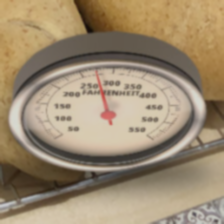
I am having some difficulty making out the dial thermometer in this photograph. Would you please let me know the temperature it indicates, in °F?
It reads 275 °F
